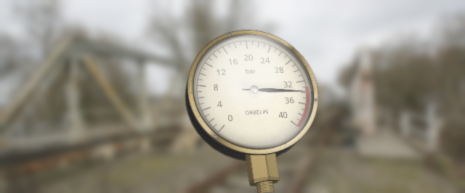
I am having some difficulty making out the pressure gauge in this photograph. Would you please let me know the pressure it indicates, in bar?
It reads 34 bar
